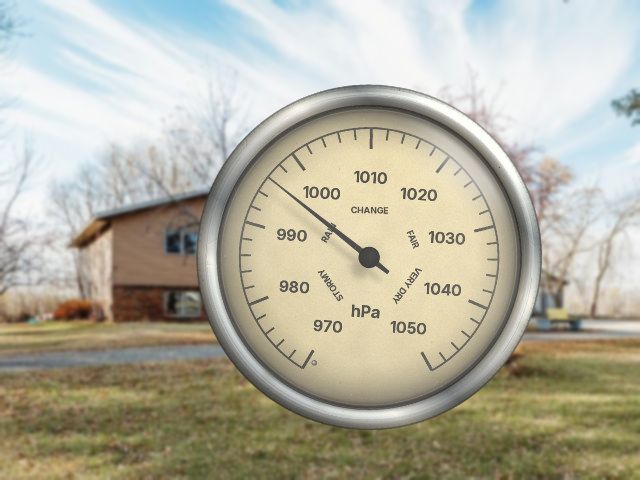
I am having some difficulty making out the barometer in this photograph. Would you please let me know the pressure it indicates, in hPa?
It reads 996 hPa
